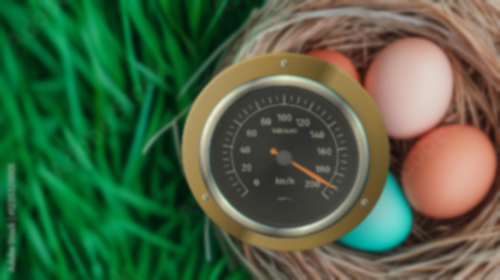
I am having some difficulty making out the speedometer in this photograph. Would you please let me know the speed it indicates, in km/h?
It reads 190 km/h
